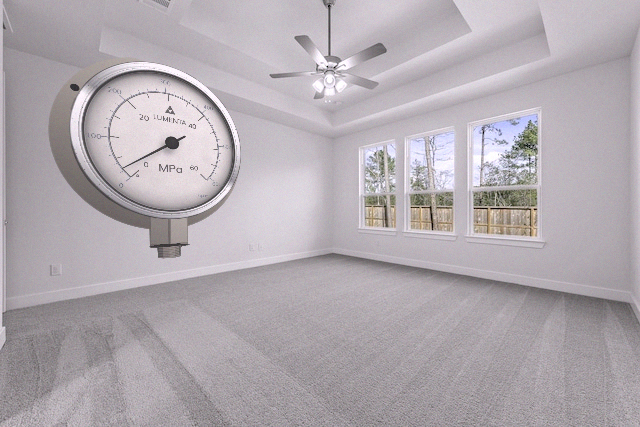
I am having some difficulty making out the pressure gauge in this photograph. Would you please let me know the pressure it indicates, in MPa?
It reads 2.5 MPa
